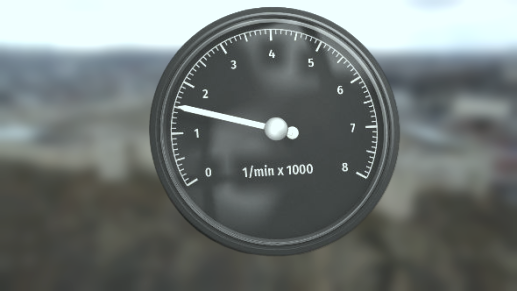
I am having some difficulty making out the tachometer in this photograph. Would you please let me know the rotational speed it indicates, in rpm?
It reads 1500 rpm
